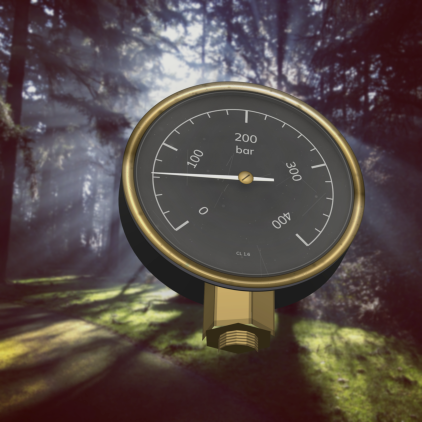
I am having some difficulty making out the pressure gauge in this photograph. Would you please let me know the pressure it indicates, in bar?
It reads 60 bar
